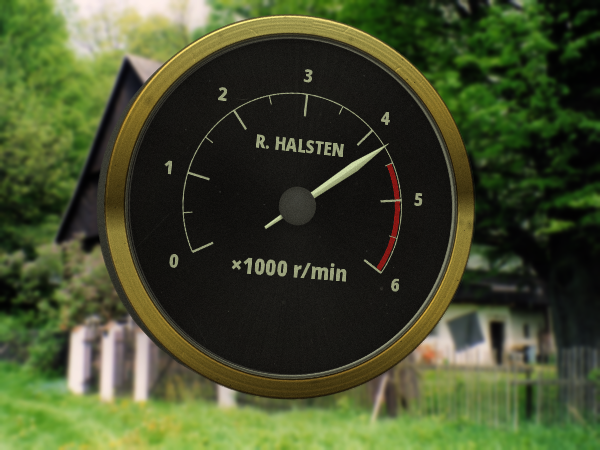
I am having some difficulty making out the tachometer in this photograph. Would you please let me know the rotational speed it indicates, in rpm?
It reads 4250 rpm
